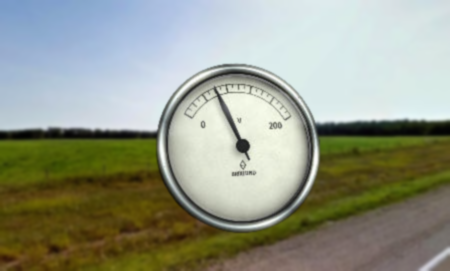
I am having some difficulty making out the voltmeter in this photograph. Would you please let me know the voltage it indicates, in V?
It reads 60 V
